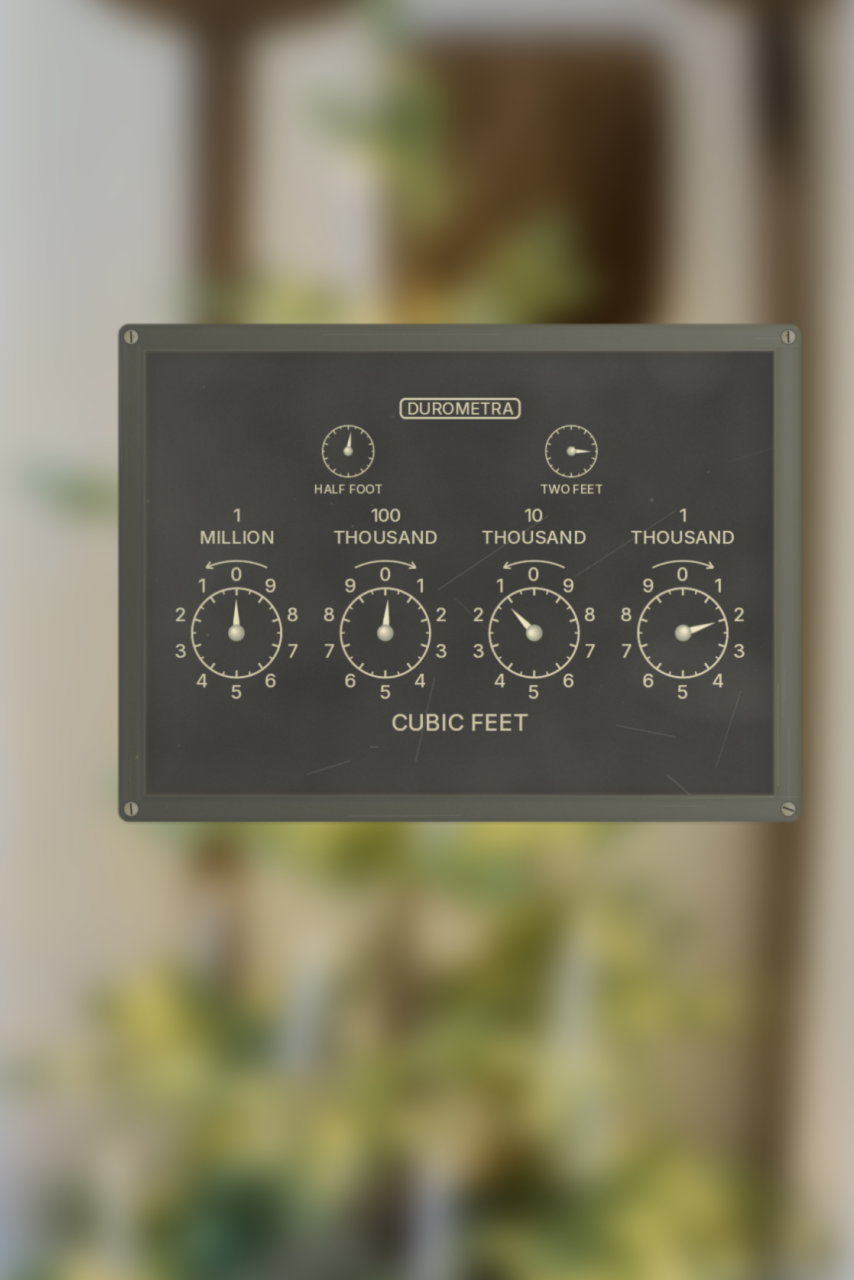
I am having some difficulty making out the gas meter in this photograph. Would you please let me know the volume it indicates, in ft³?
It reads 1200 ft³
